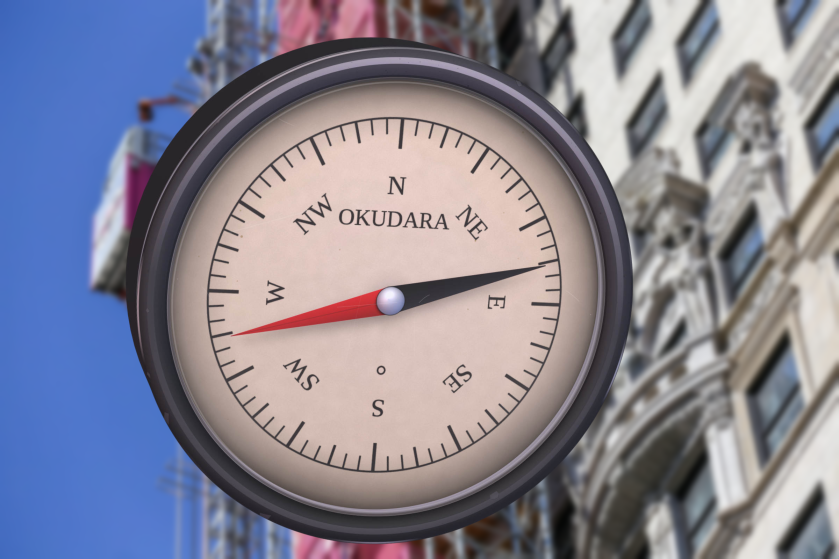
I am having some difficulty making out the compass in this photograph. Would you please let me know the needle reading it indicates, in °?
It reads 255 °
